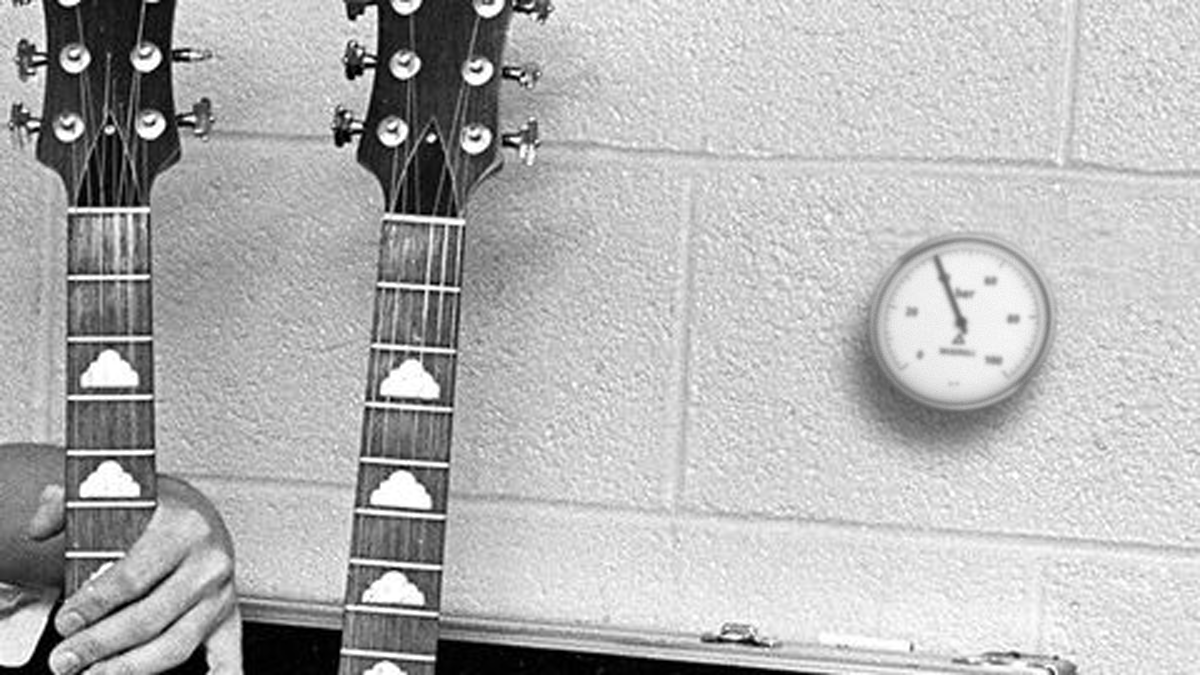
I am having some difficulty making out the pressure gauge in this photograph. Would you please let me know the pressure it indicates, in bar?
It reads 40 bar
